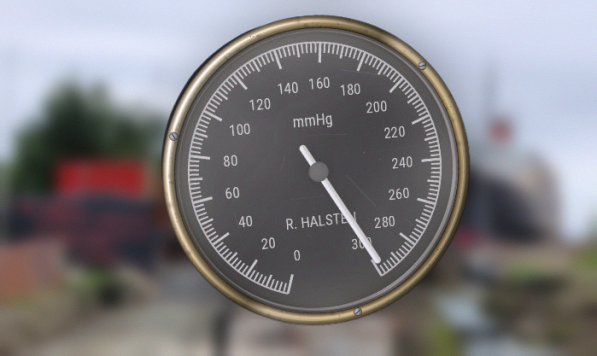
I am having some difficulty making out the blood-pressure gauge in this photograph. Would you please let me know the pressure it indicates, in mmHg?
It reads 298 mmHg
